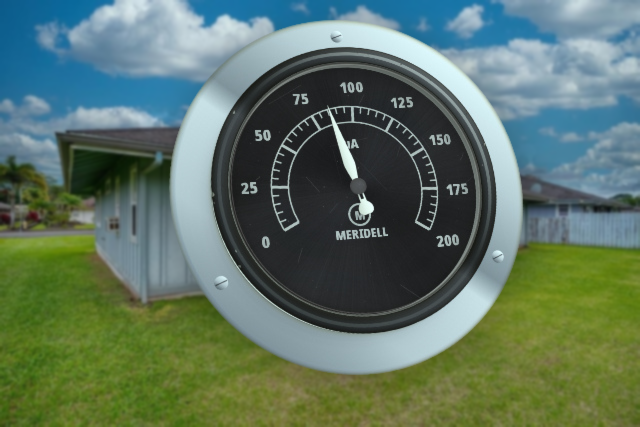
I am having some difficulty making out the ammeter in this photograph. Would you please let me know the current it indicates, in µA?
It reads 85 µA
